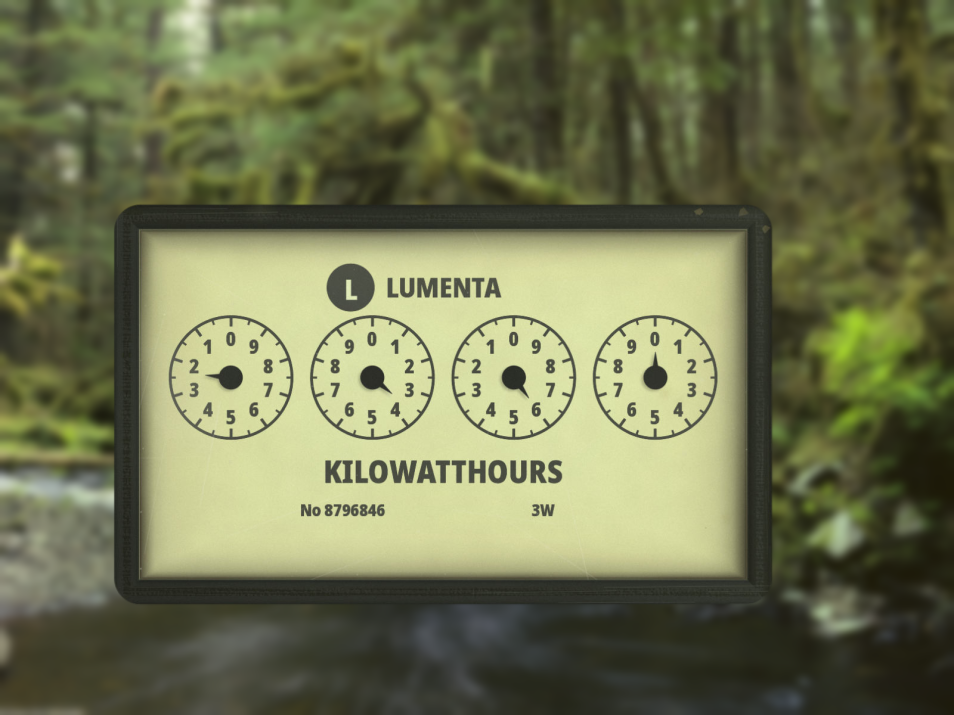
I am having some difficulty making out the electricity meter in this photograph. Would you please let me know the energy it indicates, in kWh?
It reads 2360 kWh
